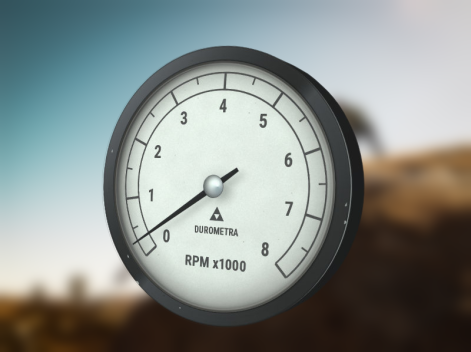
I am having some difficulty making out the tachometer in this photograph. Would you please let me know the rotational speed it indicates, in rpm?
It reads 250 rpm
